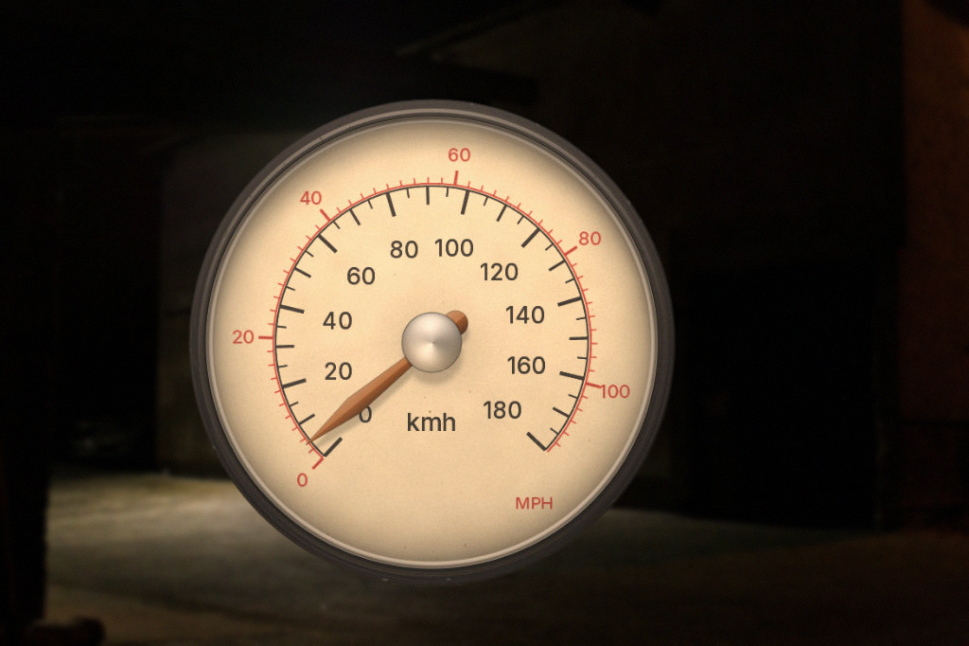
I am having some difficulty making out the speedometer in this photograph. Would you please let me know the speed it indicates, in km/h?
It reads 5 km/h
